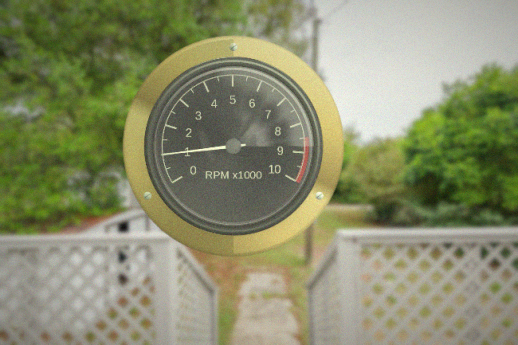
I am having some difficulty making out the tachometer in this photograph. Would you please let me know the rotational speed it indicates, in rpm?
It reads 1000 rpm
